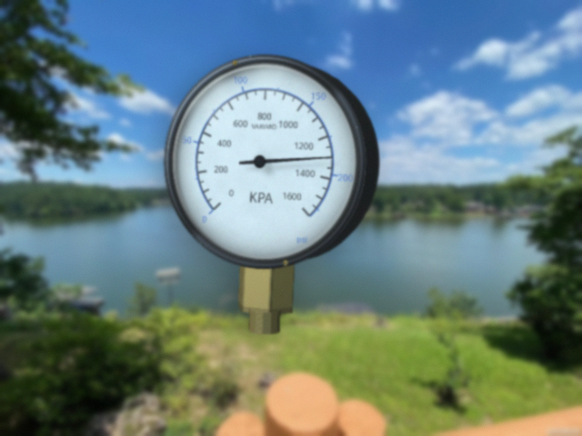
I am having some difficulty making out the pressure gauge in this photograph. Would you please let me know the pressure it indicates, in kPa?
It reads 1300 kPa
